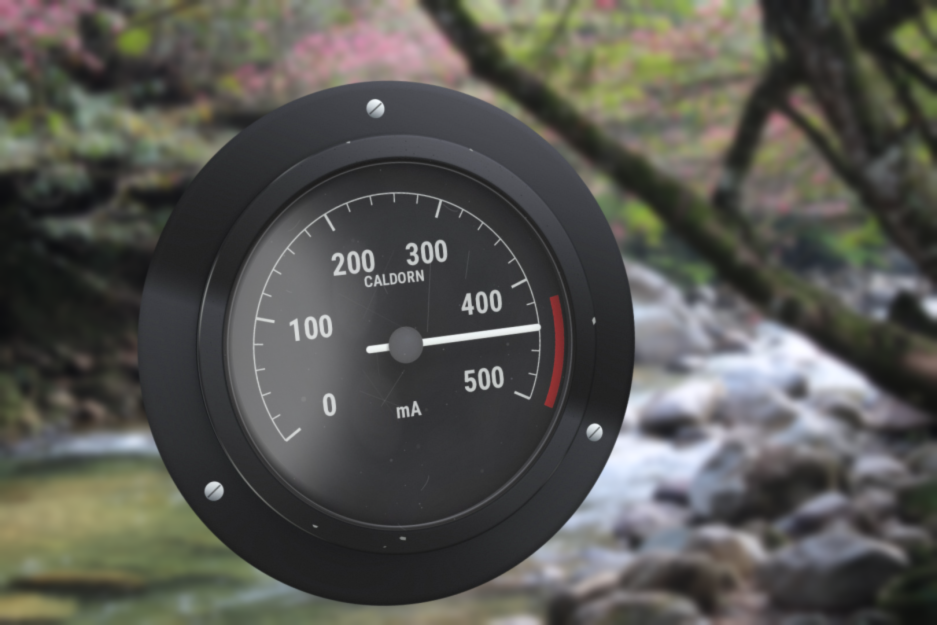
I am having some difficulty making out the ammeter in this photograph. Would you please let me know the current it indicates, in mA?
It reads 440 mA
